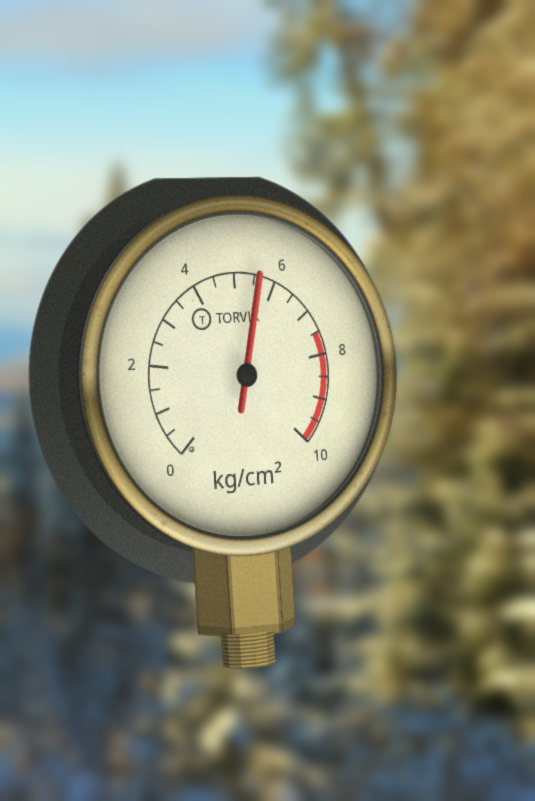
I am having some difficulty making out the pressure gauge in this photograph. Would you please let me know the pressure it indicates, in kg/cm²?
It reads 5.5 kg/cm²
